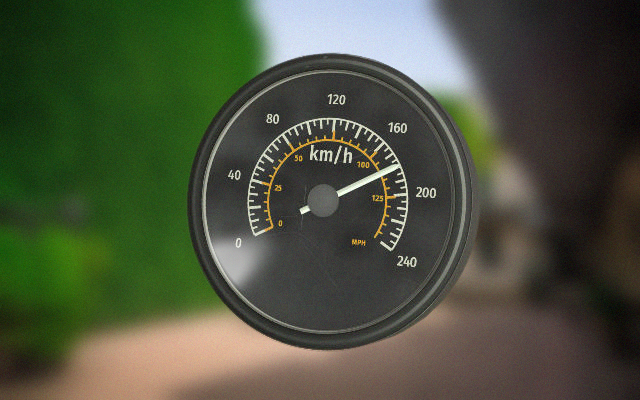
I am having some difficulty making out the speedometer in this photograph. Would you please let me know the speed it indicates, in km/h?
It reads 180 km/h
